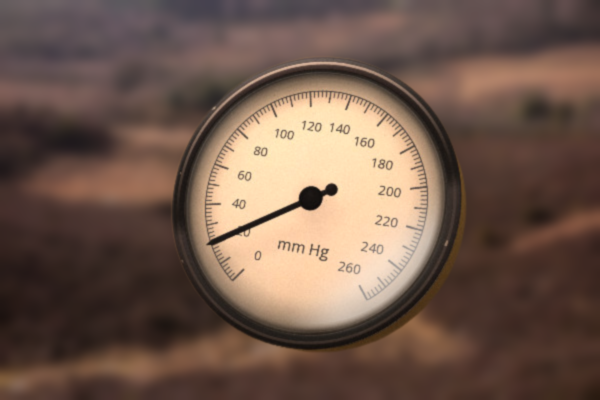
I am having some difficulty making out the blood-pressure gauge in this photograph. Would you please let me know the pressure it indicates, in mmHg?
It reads 20 mmHg
